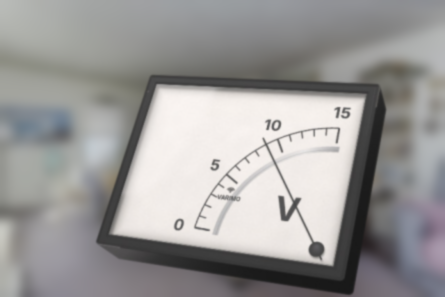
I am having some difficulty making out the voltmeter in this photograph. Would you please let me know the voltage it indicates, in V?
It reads 9 V
